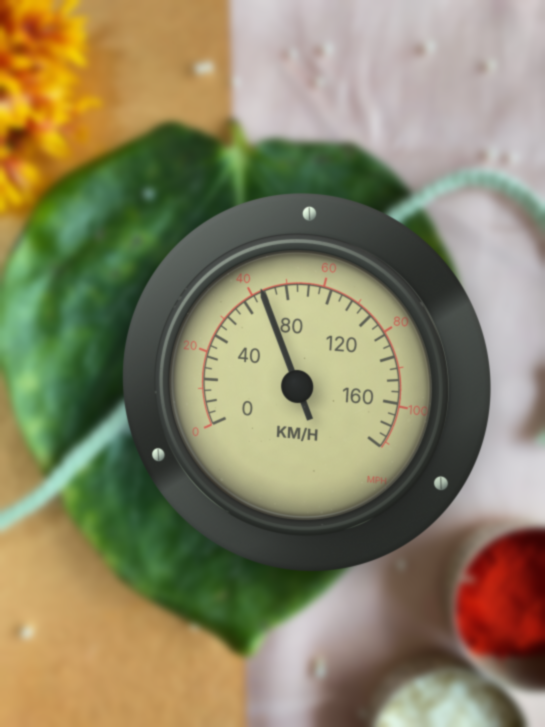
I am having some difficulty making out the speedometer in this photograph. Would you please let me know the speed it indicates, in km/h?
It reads 70 km/h
